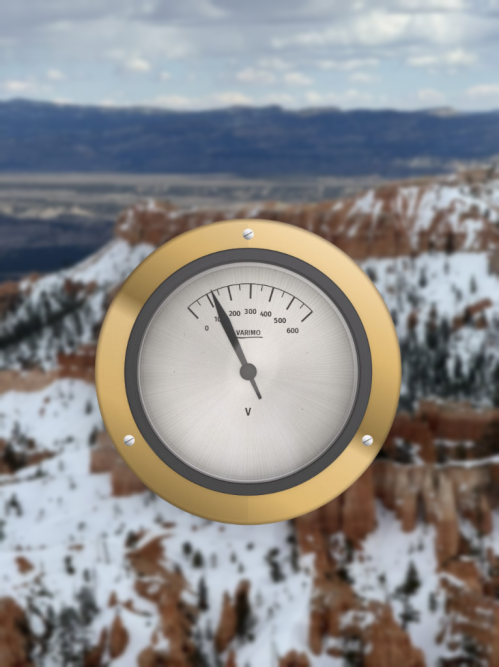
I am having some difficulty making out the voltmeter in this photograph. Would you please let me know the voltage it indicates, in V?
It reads 125 V
